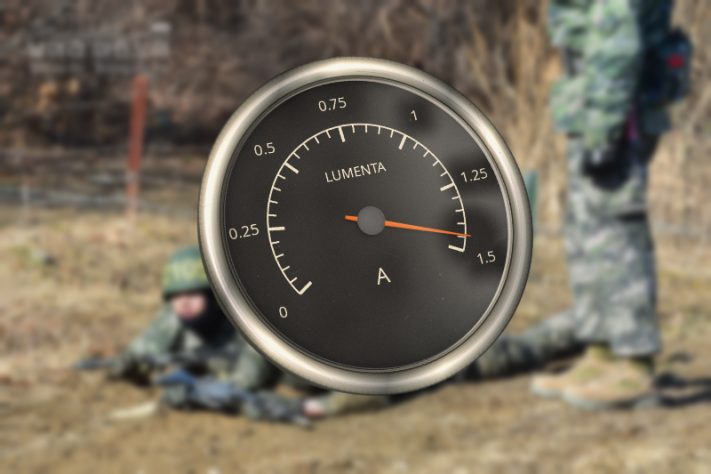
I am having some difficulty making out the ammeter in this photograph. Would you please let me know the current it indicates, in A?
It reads 1.45 A
